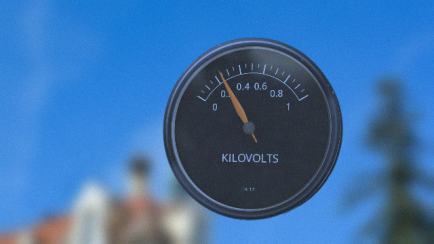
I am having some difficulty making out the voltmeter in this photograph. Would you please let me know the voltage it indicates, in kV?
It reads 0.25 kV
